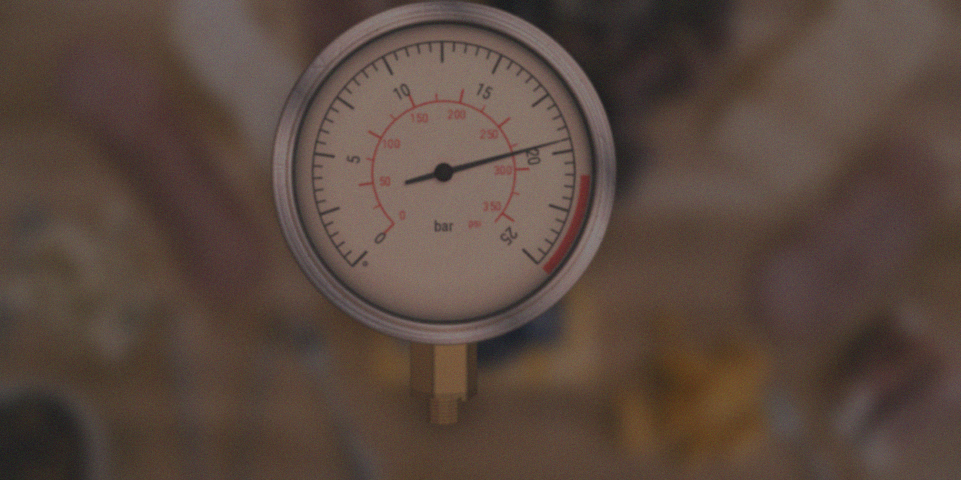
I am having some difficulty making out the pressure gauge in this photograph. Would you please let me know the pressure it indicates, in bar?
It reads 19.5 bar
